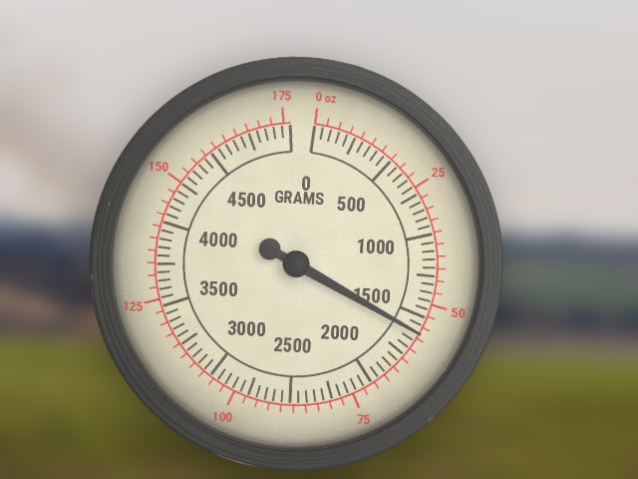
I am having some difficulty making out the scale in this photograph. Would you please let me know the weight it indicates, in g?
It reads 1600 g
